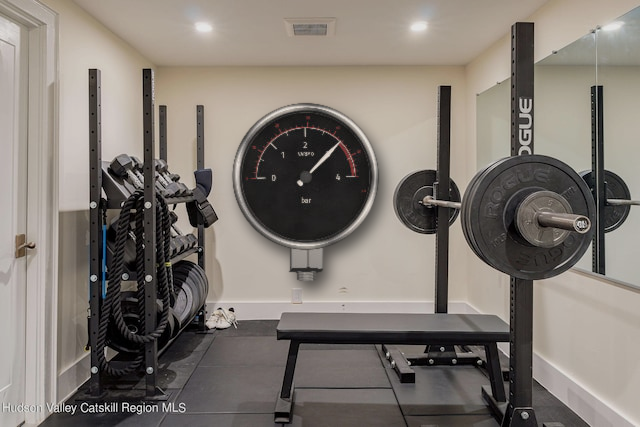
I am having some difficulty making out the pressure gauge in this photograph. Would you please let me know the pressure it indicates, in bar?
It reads 3 bar
